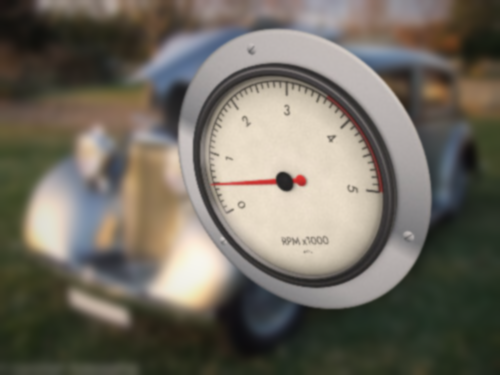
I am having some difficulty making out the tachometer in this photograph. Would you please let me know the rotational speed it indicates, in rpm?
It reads 500 rpm
